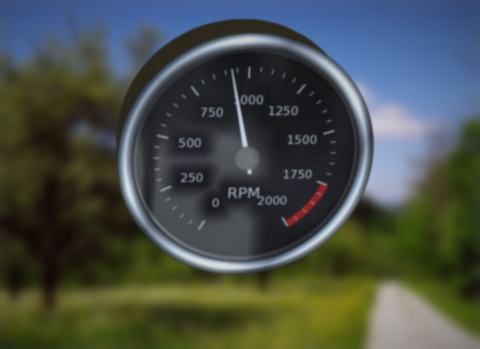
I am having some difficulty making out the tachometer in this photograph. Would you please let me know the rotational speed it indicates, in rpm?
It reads 925 rpm
